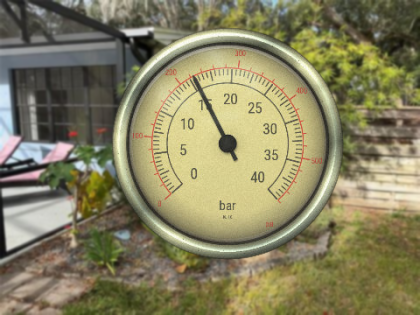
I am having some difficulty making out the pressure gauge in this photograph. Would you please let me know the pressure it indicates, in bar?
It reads 15.5 bar
